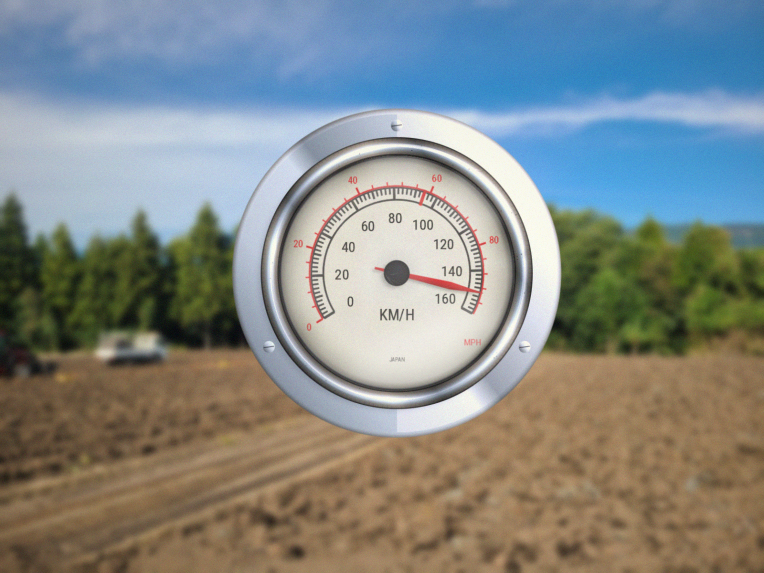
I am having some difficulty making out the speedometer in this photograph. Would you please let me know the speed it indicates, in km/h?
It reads 150 km/h
